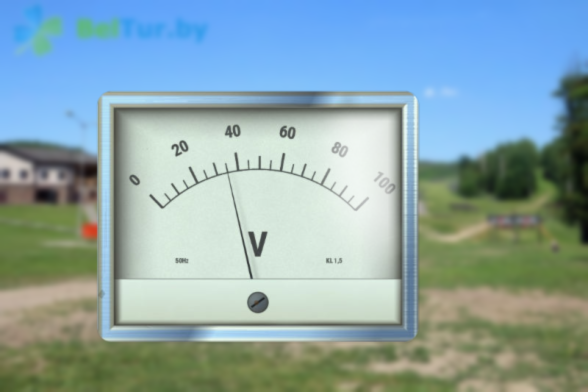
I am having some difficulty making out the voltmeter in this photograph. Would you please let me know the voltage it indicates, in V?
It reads 35 V
